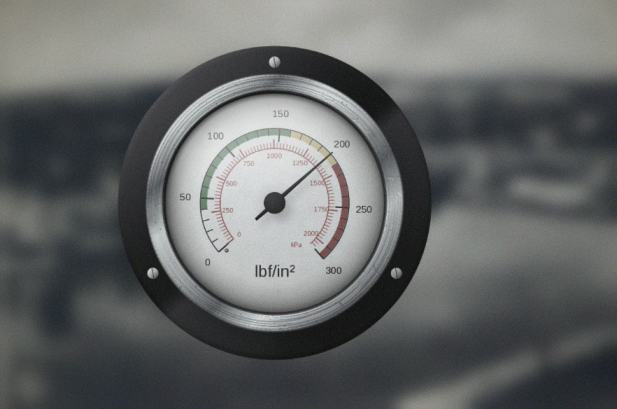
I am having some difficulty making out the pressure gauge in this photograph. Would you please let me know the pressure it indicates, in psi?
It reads 200 psi
